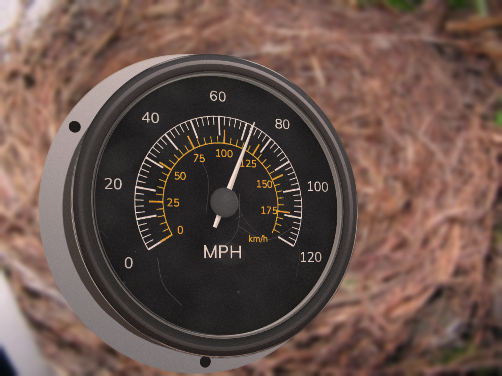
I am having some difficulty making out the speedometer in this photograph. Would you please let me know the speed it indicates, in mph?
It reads 72 mph
